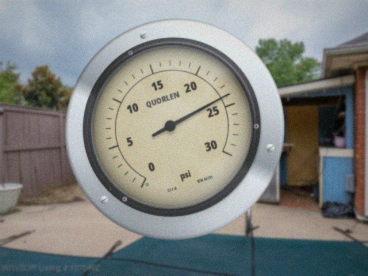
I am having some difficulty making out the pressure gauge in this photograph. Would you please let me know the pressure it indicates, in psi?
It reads 24 psi
